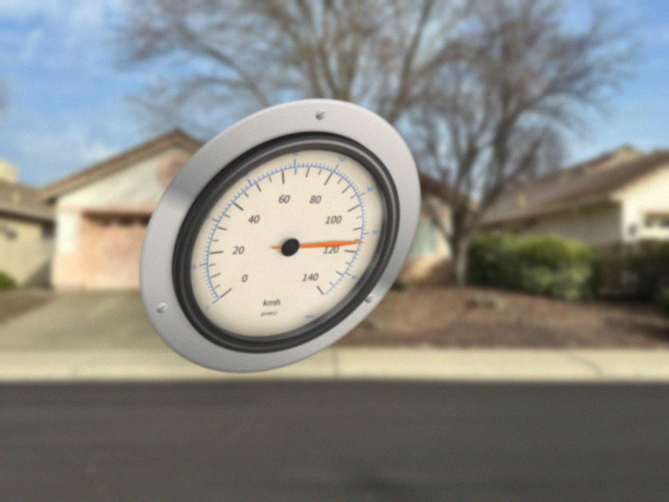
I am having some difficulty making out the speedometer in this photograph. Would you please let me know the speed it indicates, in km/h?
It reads 115 km/h
